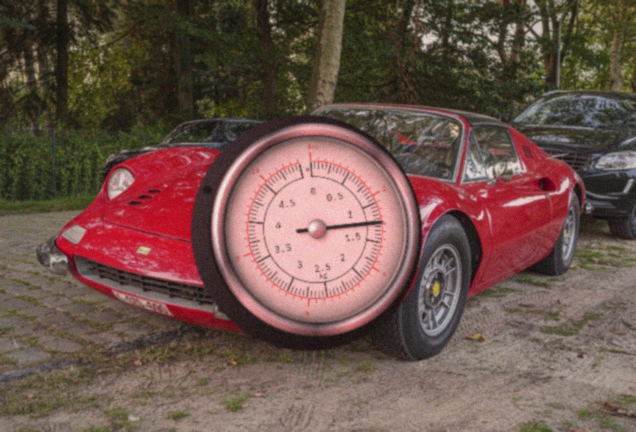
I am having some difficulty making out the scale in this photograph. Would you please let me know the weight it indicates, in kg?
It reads 1.25 kg
